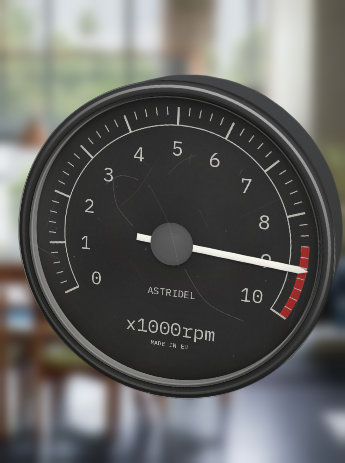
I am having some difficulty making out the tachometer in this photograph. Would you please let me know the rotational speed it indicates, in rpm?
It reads 9000 rpm
